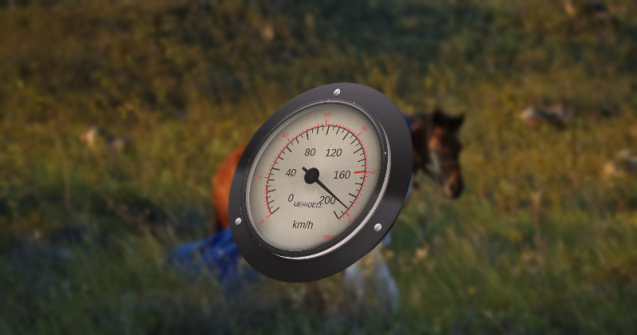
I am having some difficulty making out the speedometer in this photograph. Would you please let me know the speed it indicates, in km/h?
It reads 190 km/h
